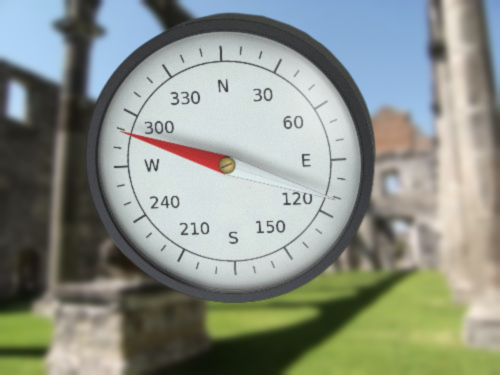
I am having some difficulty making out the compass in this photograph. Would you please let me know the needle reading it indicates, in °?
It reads 290 °
